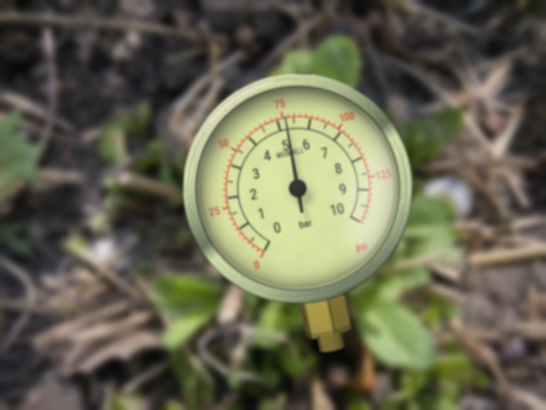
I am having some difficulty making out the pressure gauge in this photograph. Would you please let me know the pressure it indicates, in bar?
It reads 5.25 bar
